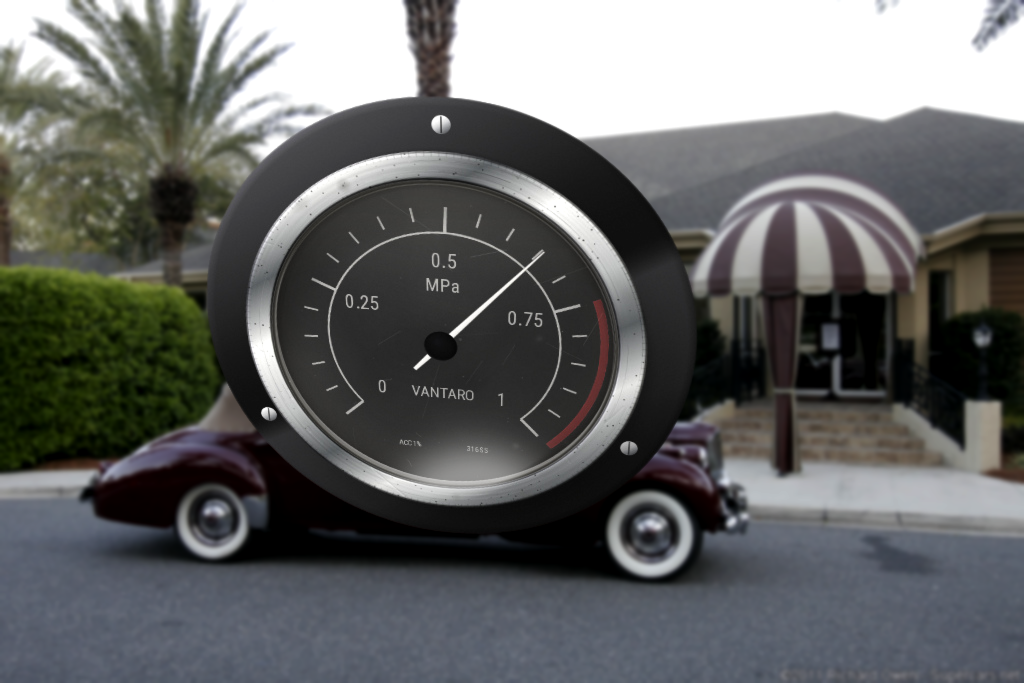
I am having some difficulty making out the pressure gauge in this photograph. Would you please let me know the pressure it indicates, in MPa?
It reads 0.65 MPa
